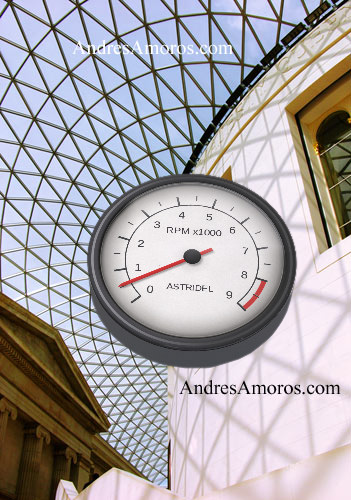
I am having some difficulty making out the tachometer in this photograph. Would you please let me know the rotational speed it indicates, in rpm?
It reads 500 rpm
